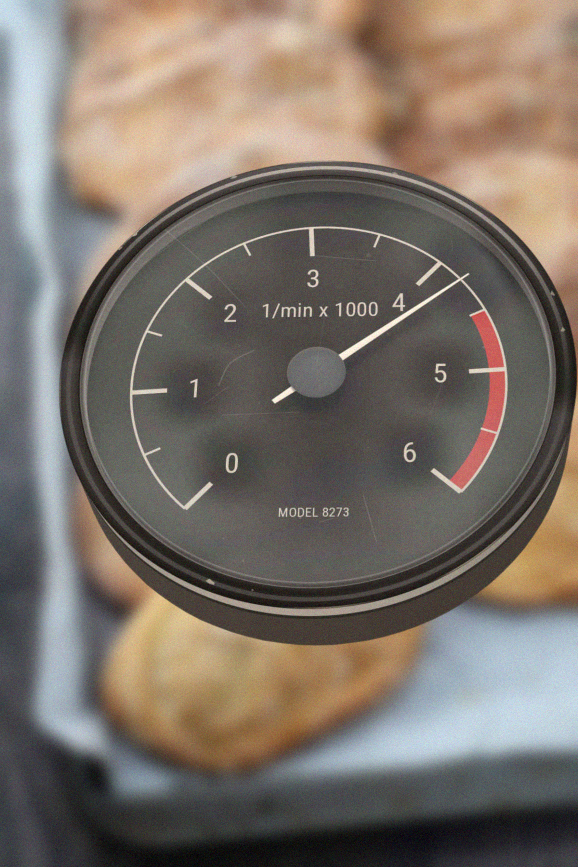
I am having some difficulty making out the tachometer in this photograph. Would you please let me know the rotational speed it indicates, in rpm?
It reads 4250 rpm
